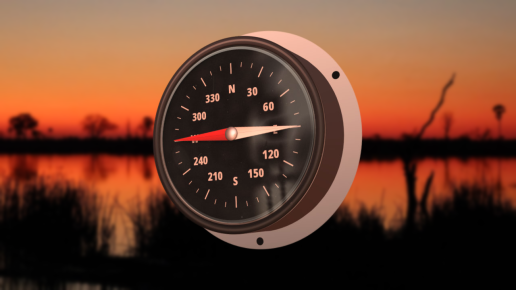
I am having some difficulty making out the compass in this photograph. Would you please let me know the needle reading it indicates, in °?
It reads 270 °
